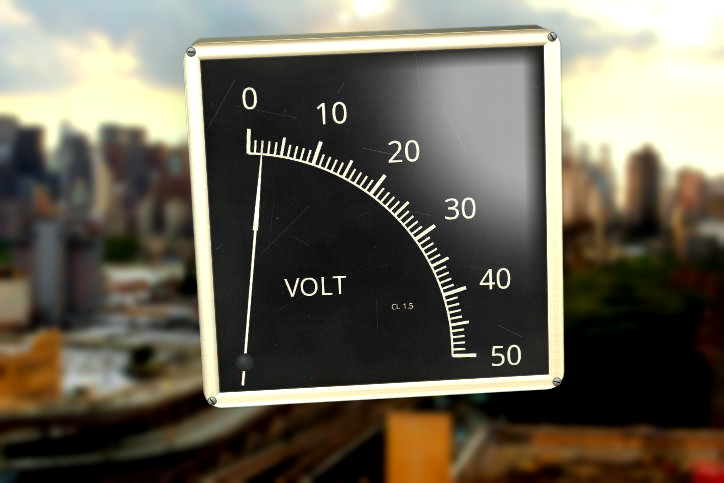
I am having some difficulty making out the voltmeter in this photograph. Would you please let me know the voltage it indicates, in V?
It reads 2 V
